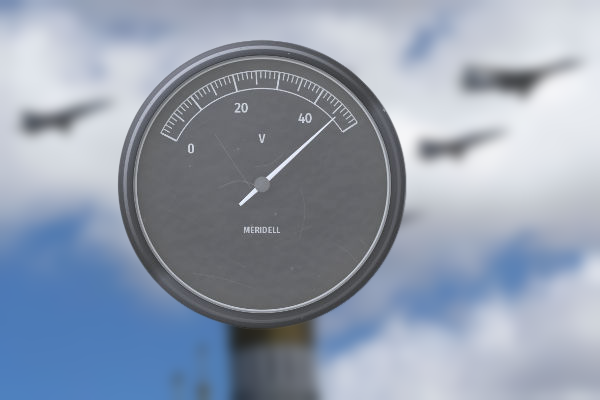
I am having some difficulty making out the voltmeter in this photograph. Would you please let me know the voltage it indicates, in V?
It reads 46 V
